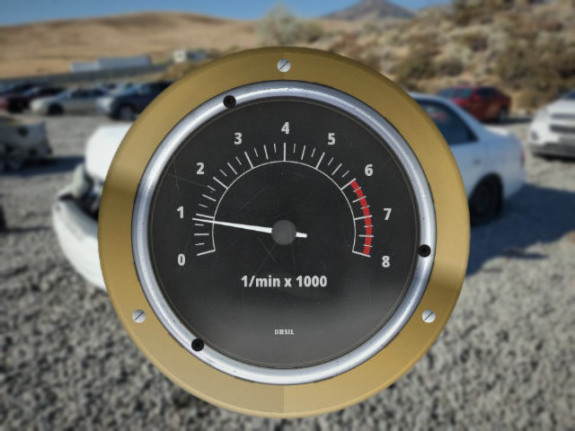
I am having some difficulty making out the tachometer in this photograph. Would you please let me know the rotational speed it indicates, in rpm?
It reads 875 rpm
